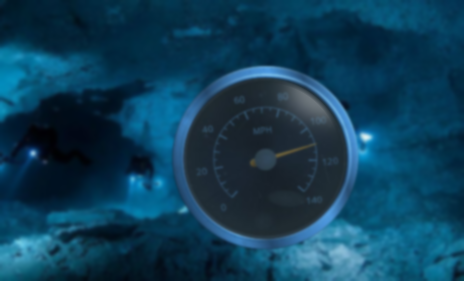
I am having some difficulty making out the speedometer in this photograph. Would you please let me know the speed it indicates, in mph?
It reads 110 mph
